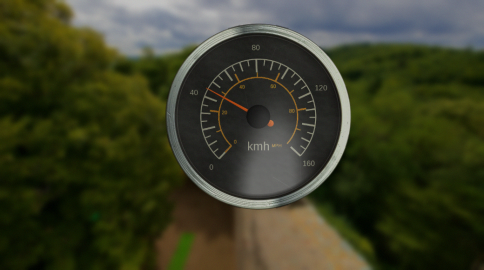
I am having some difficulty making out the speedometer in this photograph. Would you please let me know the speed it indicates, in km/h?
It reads 45 km/h
